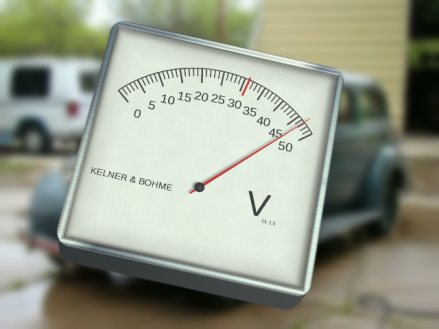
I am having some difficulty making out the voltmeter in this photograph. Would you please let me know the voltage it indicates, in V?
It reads 47 V
